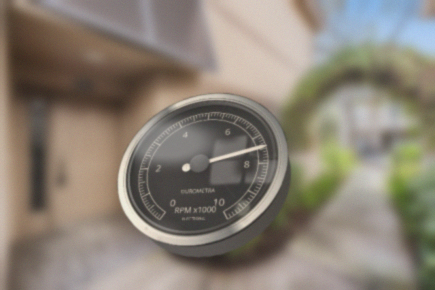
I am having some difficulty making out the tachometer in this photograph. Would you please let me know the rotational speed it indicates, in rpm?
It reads 7500 rpm
